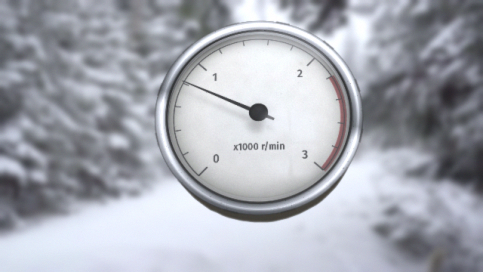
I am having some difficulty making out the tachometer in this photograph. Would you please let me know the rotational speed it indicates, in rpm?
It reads 800 rpm
